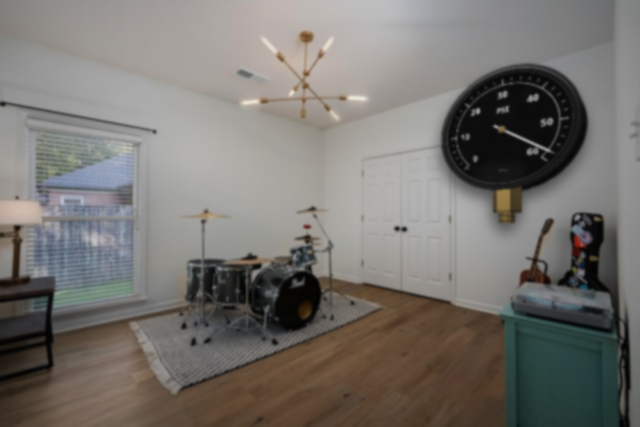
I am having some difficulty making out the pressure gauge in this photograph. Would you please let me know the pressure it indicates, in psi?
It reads 58 psi
